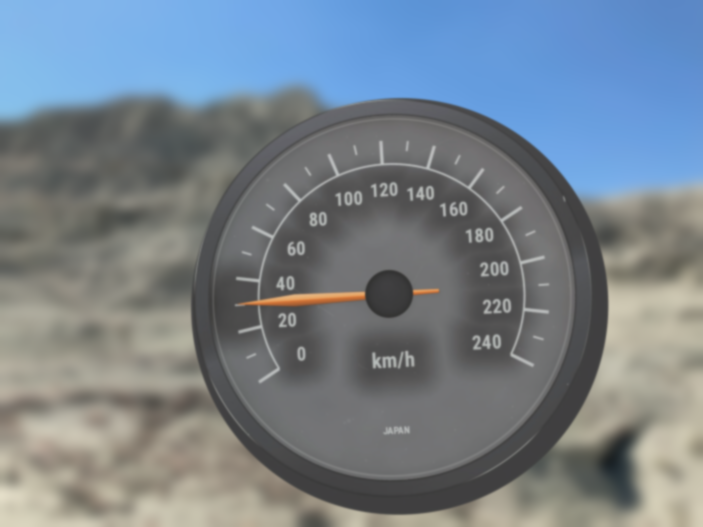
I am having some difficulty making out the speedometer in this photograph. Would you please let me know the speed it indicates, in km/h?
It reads 30 km/h
